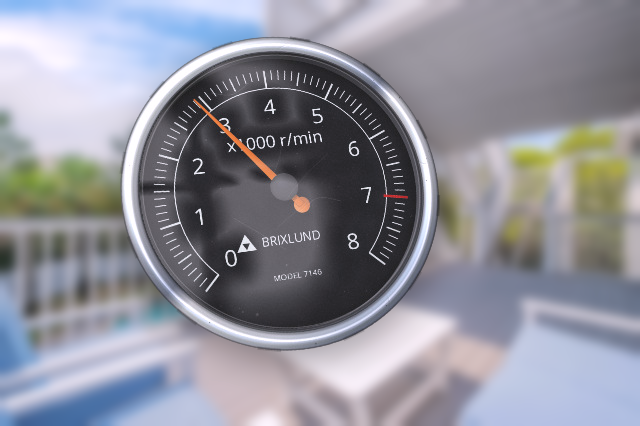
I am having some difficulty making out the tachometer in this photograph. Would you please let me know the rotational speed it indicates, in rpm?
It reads 2900 rpm
